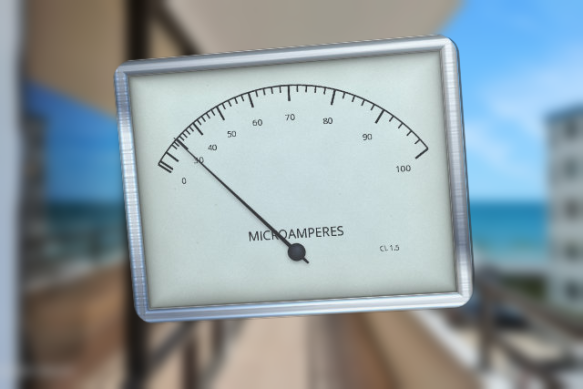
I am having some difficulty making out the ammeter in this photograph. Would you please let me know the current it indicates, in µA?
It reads 30 µA
